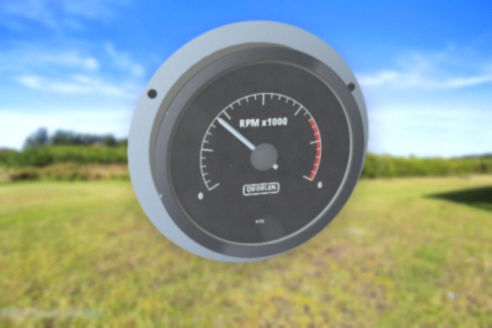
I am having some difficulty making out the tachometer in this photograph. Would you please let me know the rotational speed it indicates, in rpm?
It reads 1800 rpm
